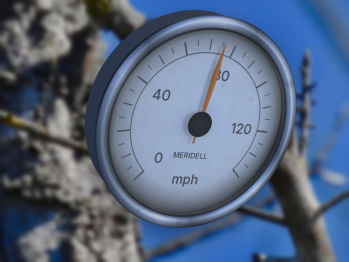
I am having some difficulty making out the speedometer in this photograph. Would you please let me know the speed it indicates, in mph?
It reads 75 mph
